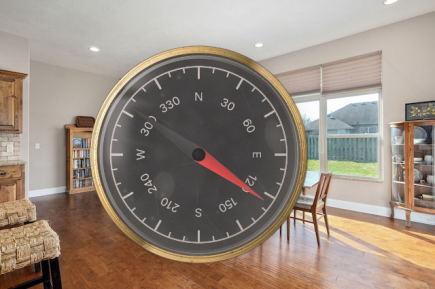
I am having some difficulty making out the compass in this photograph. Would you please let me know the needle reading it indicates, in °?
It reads 125 °
